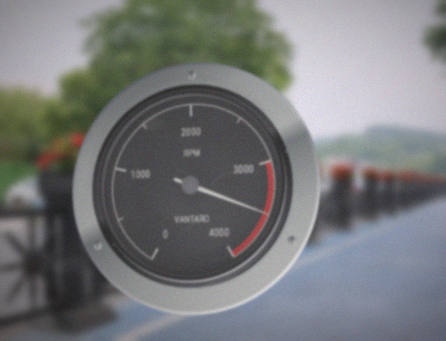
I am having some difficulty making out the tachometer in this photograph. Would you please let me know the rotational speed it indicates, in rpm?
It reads 3500 rpm
